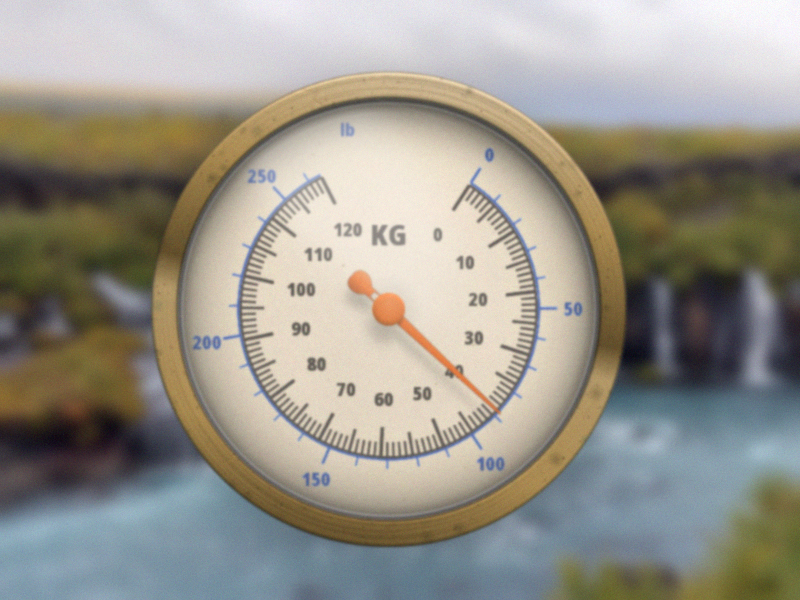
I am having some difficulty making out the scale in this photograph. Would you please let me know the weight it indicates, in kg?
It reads 40 kg
